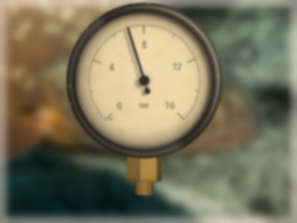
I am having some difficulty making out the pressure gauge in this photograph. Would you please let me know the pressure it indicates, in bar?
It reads 7 bar
